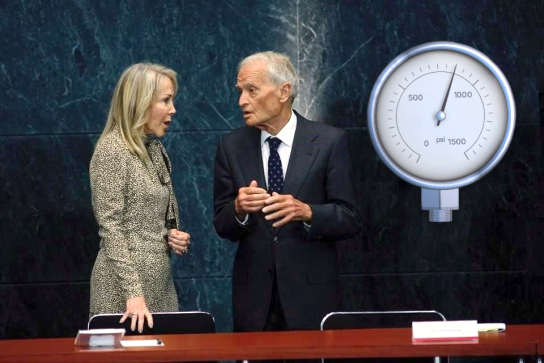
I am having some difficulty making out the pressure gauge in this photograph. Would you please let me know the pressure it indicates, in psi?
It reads 850 psi
